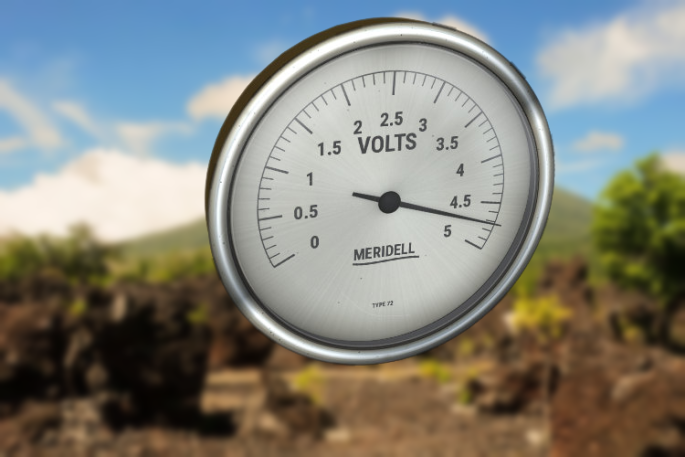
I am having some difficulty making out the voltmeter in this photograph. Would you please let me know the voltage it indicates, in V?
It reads 4.7 V
